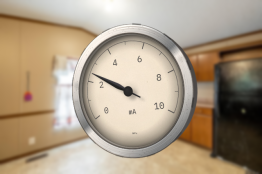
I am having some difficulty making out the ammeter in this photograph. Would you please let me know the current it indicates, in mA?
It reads 2.5 mA
